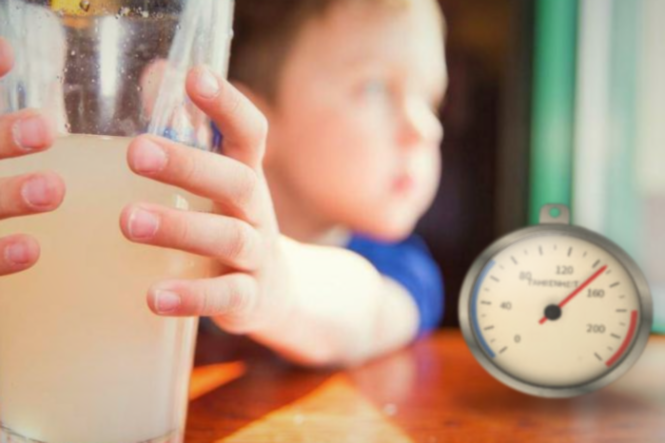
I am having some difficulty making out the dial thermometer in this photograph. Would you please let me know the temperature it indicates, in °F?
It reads 145 °F
